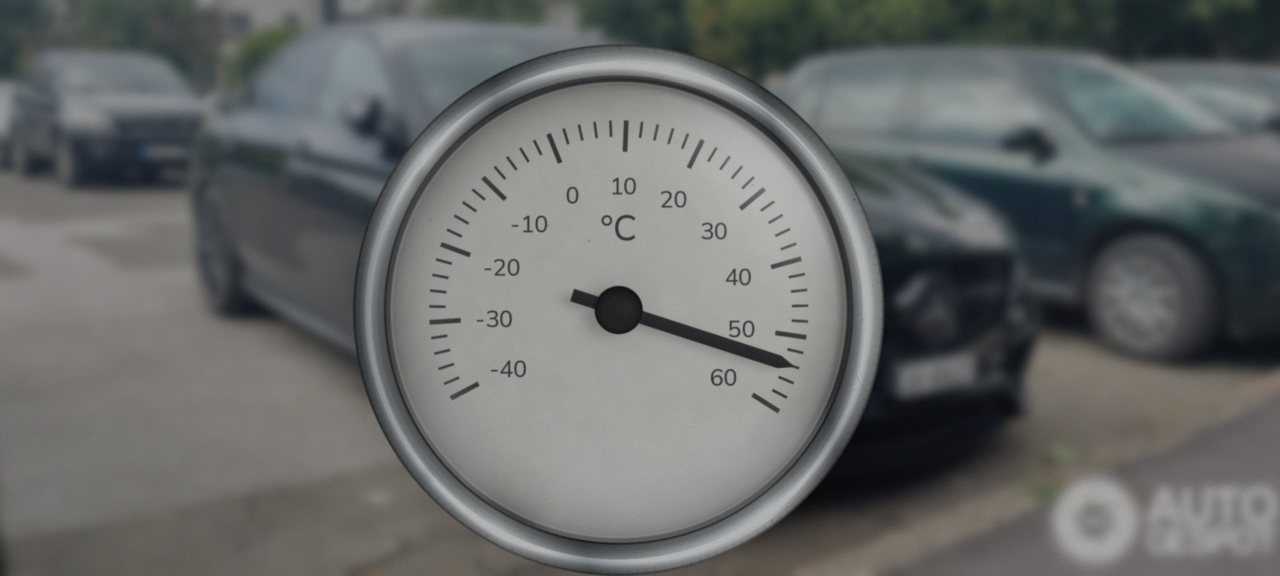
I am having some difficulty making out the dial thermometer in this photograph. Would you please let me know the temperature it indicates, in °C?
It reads 54 °C
